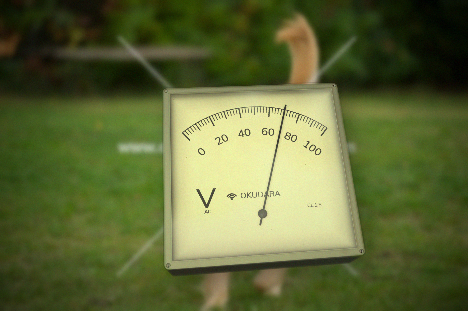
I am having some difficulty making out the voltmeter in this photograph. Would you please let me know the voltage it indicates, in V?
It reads 70 V
